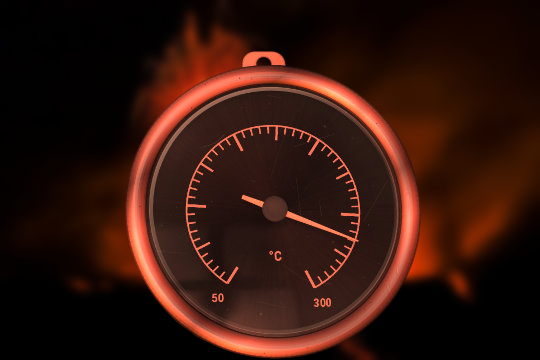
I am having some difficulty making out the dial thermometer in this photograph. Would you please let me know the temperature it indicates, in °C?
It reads 265 °C
